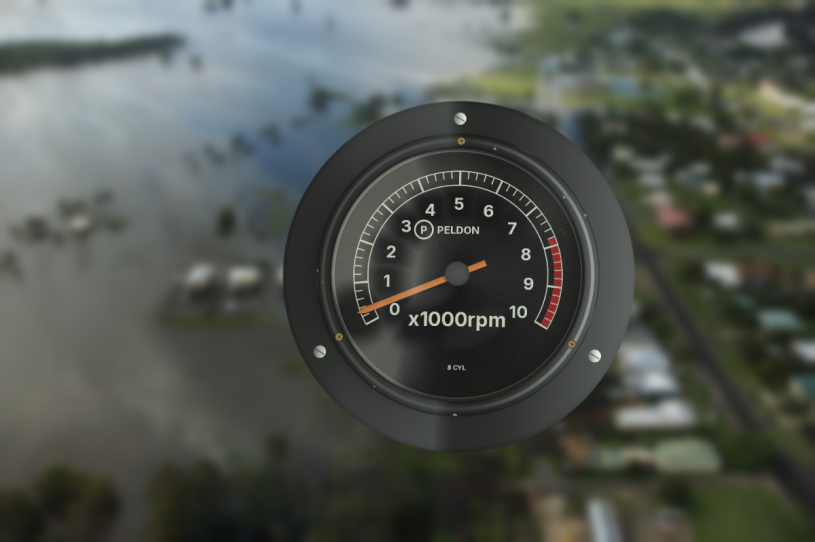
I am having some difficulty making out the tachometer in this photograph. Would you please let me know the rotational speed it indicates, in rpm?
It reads 300 rpm
